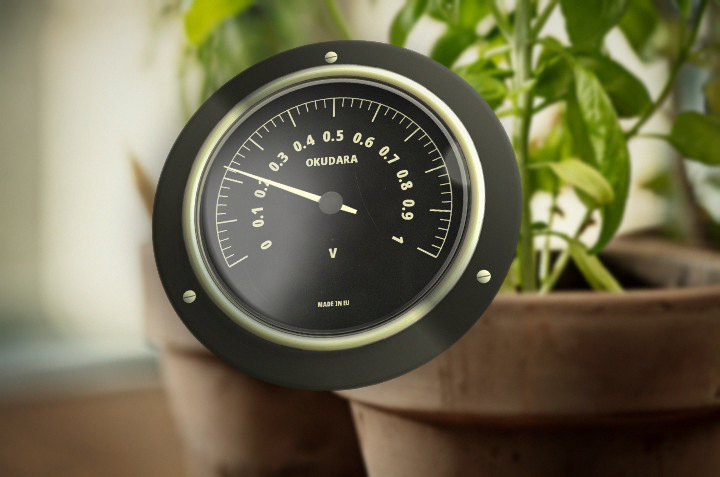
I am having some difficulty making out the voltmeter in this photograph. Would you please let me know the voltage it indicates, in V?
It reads 0.22 V
